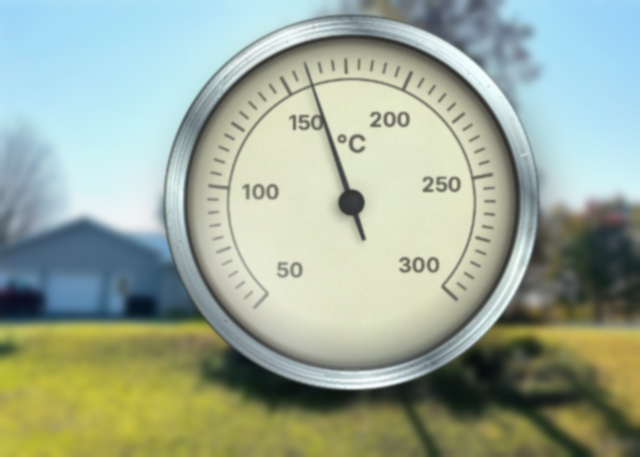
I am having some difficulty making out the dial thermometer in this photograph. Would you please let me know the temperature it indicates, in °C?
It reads 160 °C
